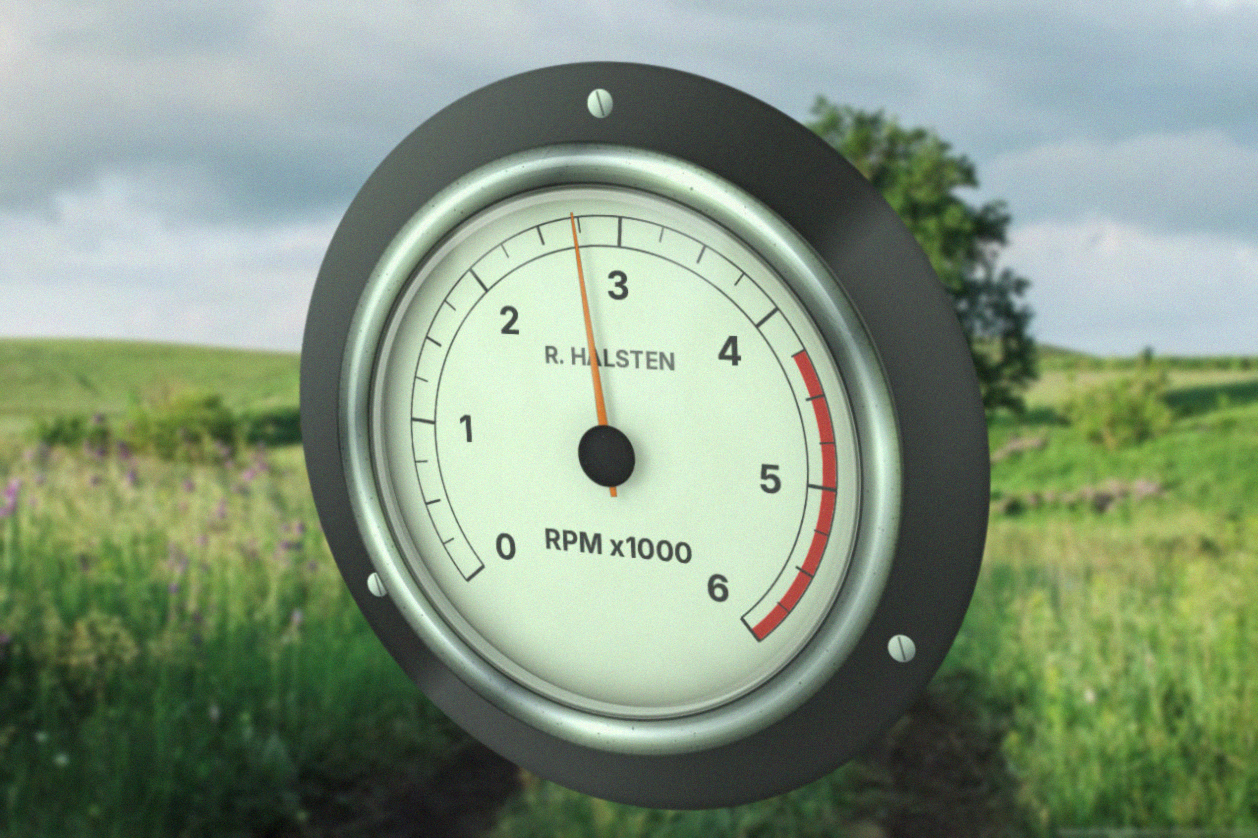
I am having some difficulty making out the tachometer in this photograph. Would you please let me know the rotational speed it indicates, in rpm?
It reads 2750 rpm
